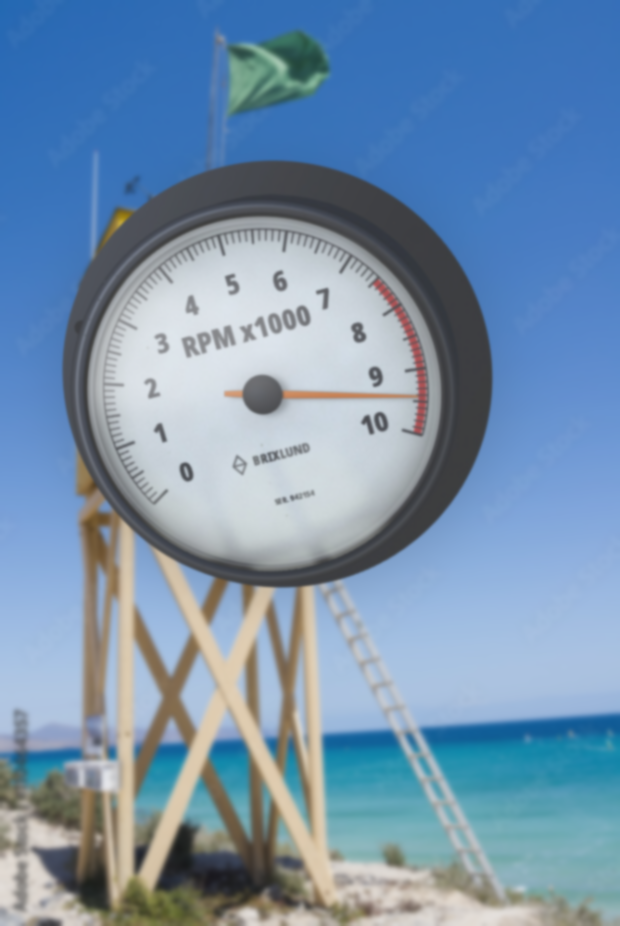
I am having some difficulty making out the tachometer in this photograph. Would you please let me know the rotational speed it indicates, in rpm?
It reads 9400 rpm
